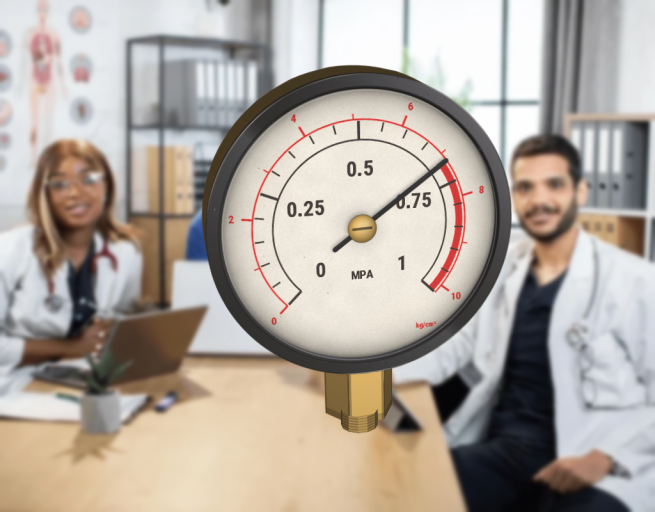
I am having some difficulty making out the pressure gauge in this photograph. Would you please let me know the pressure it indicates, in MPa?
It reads 0.7 MPa
